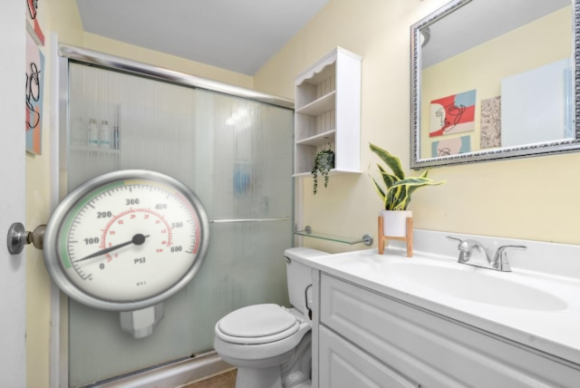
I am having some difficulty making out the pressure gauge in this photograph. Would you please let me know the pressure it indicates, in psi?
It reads 50 psi
